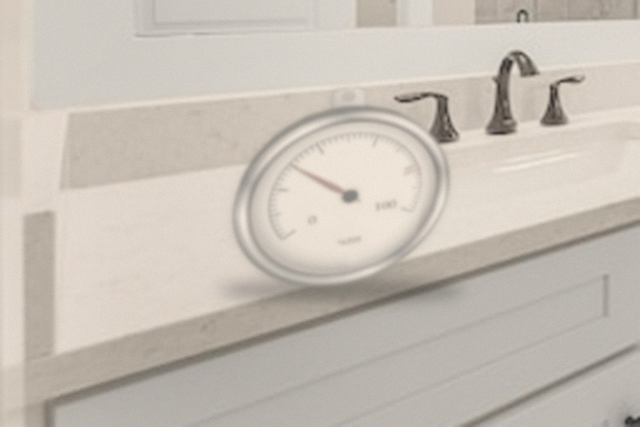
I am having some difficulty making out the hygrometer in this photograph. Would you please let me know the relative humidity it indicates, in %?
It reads 30 %
